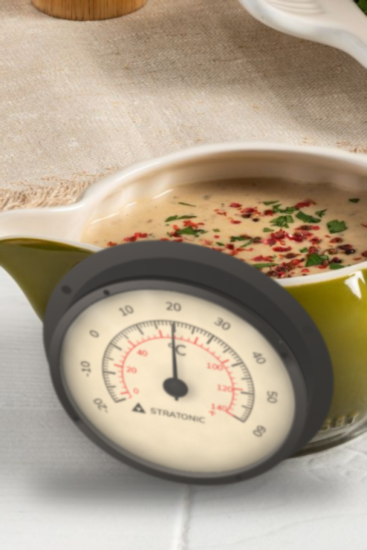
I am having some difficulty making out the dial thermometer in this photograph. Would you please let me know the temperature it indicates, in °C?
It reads 20 °C
